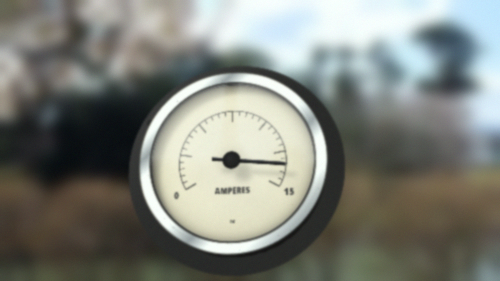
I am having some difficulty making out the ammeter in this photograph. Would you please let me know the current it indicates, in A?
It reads 13.5 A
